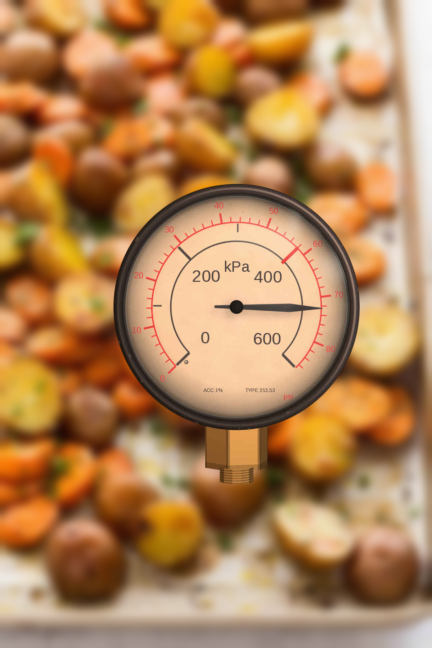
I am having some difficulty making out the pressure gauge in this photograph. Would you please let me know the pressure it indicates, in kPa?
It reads 500 kPa
